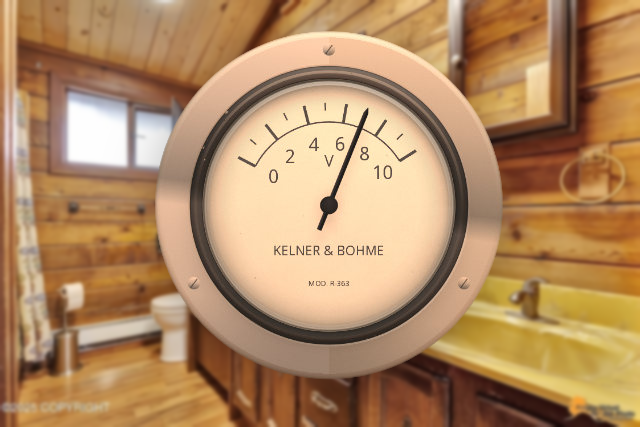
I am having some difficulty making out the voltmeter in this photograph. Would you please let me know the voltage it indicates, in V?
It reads 7 V
